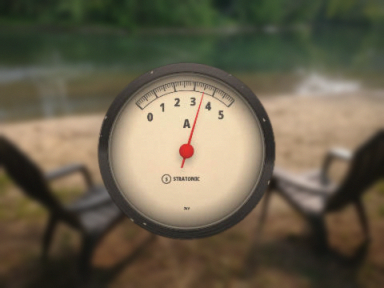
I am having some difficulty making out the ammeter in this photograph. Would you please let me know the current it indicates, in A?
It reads 3.5 A
